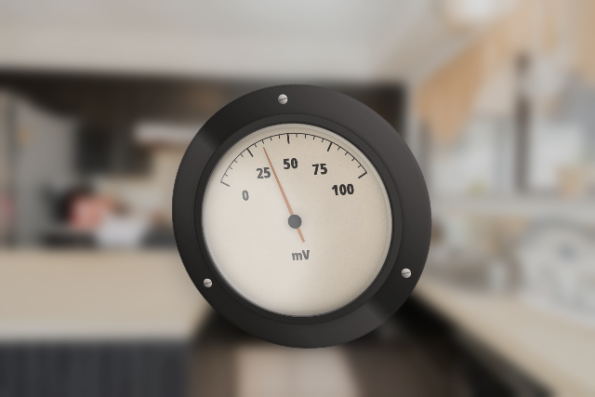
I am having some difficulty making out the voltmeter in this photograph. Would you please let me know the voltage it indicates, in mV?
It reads 35 mV
